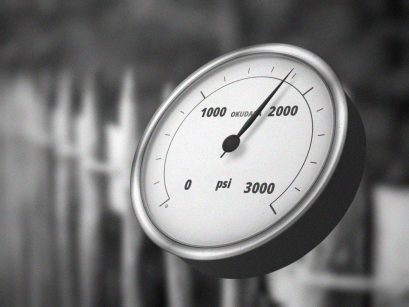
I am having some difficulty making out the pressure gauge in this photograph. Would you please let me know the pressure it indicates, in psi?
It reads 1800 psi
